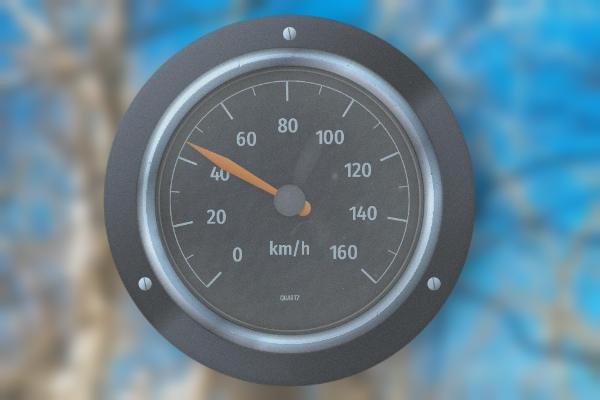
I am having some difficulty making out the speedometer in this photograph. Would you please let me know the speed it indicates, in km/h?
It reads 45 km/h
